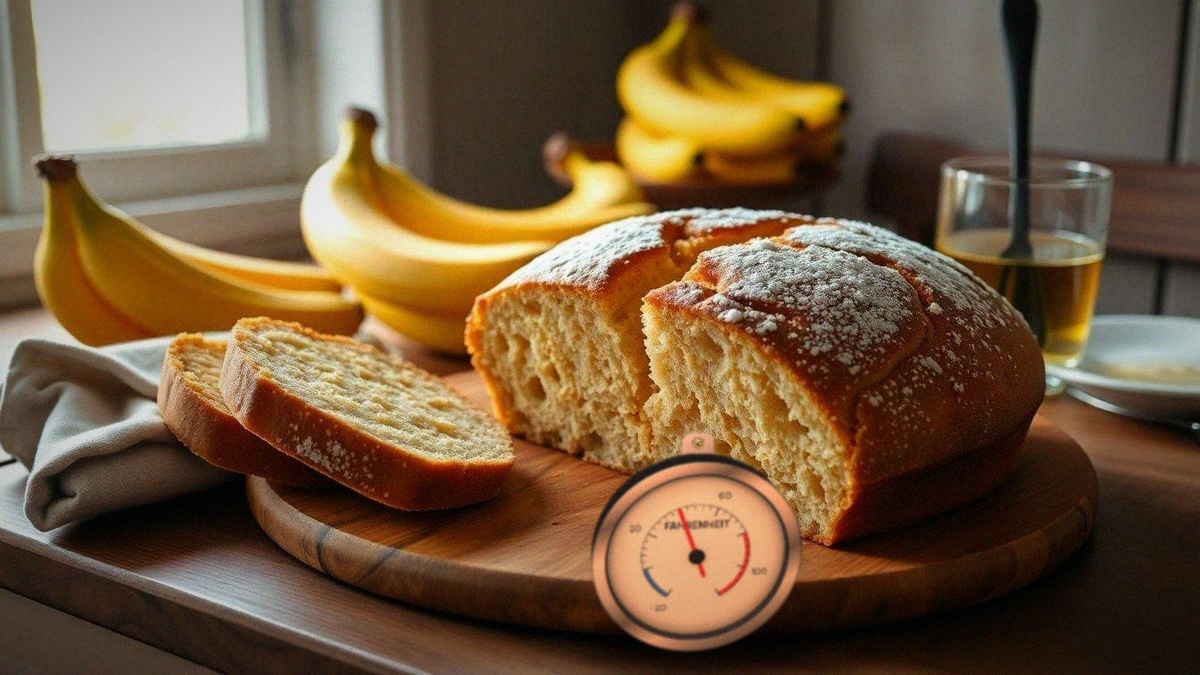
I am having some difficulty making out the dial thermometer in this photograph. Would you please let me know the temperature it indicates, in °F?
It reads 40 °F
